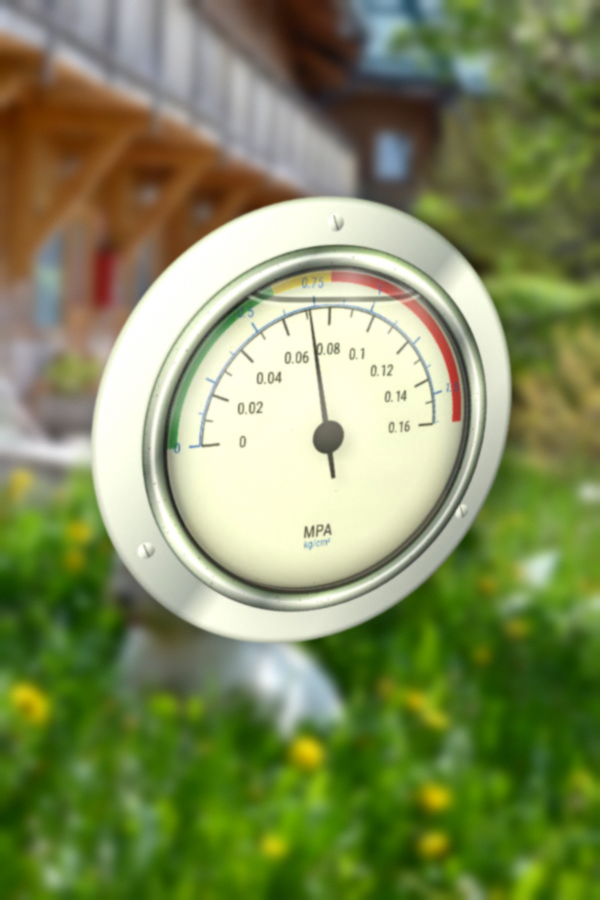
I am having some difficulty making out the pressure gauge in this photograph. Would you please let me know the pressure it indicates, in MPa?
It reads 0.07 MPa
